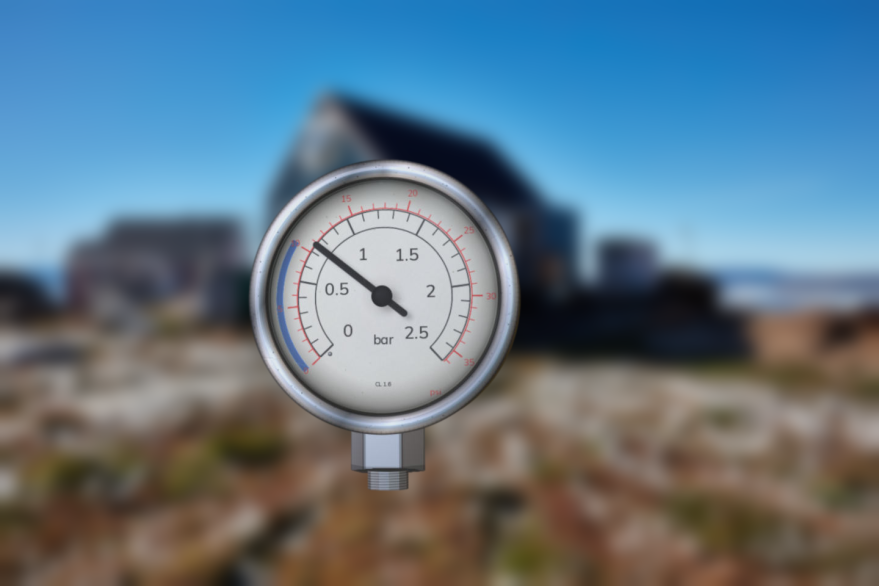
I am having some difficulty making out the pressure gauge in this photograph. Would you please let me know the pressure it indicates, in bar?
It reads 0.75 bar
